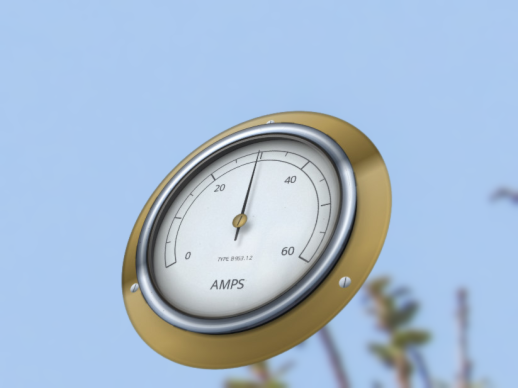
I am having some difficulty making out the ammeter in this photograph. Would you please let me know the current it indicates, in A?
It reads 30 A
